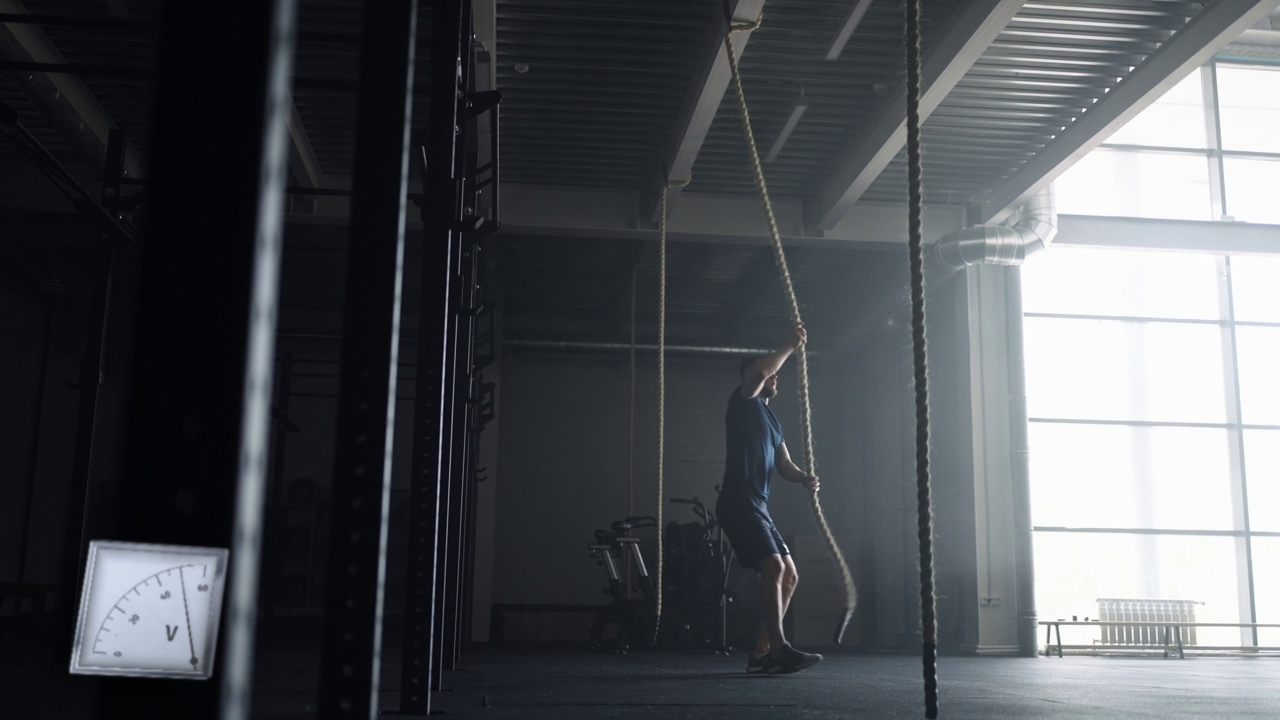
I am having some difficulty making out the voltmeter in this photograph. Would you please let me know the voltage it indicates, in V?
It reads 50 V
